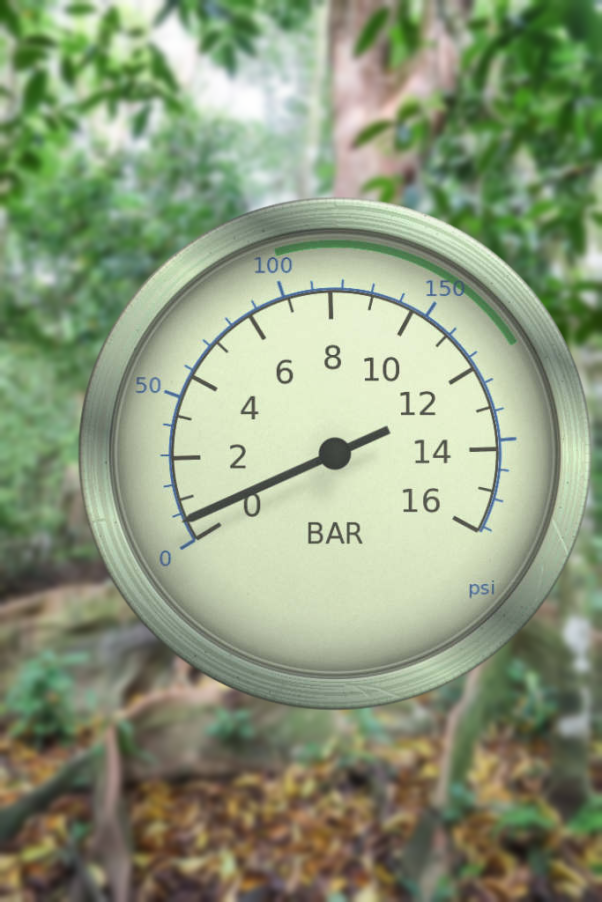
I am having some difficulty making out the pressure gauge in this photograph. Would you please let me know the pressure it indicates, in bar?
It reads 0.5 bar
